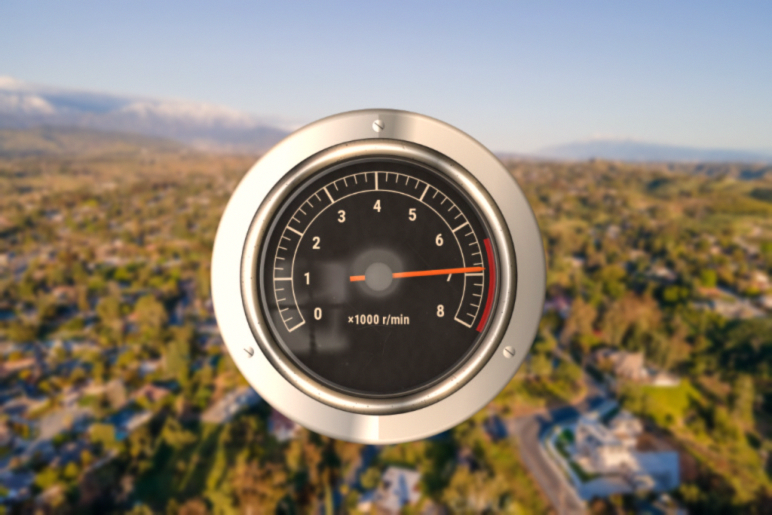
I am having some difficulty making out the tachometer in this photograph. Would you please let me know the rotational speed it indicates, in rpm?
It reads 6900 rpm
